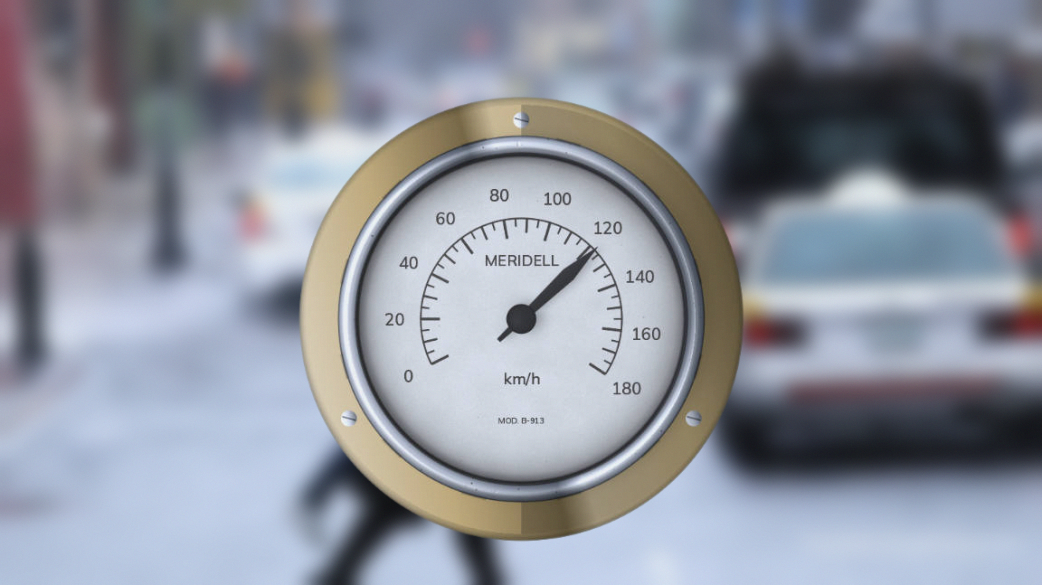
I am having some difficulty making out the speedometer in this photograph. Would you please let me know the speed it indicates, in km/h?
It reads 122.5 km/h
